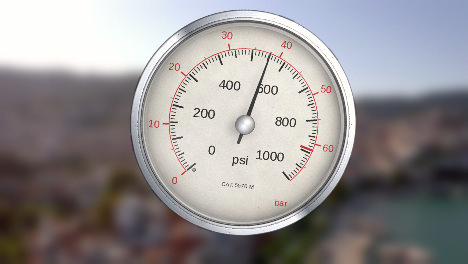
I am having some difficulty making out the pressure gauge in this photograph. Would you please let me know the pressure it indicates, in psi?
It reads 550 psi
